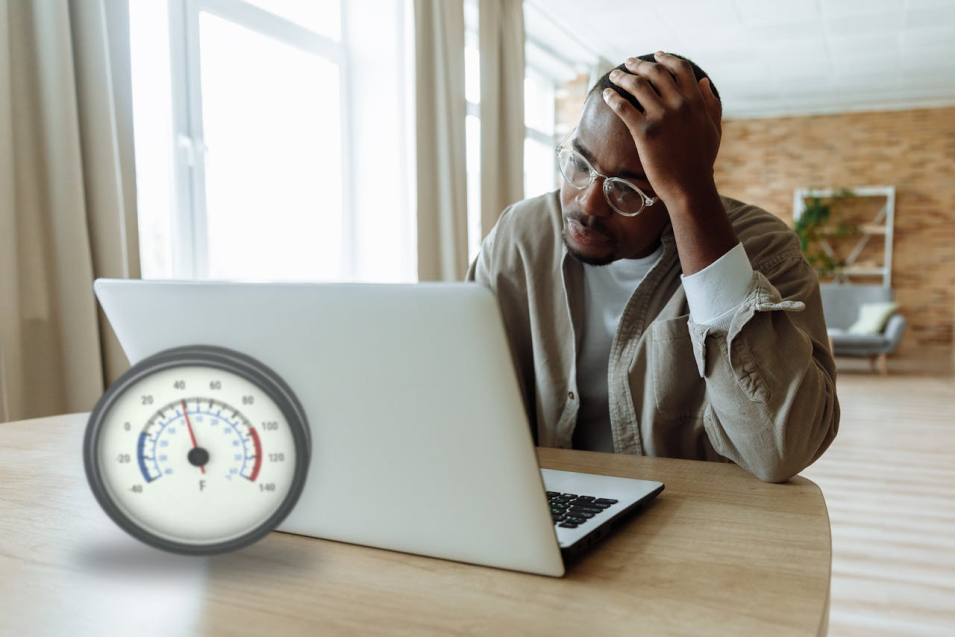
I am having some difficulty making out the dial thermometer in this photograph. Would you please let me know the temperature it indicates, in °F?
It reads 40 °F
